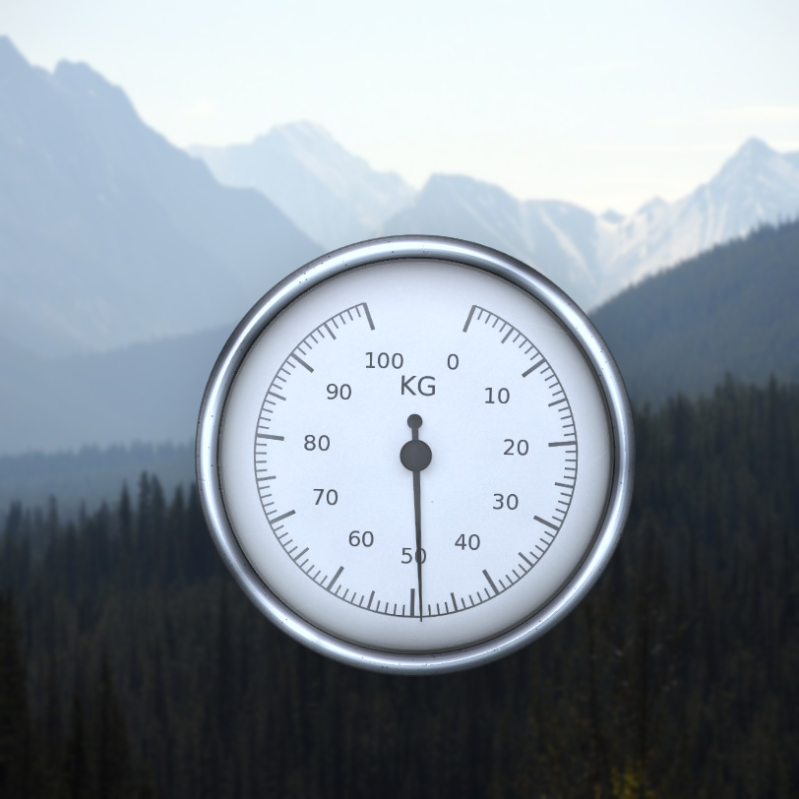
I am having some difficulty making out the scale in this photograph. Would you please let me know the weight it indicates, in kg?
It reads 49 kg
